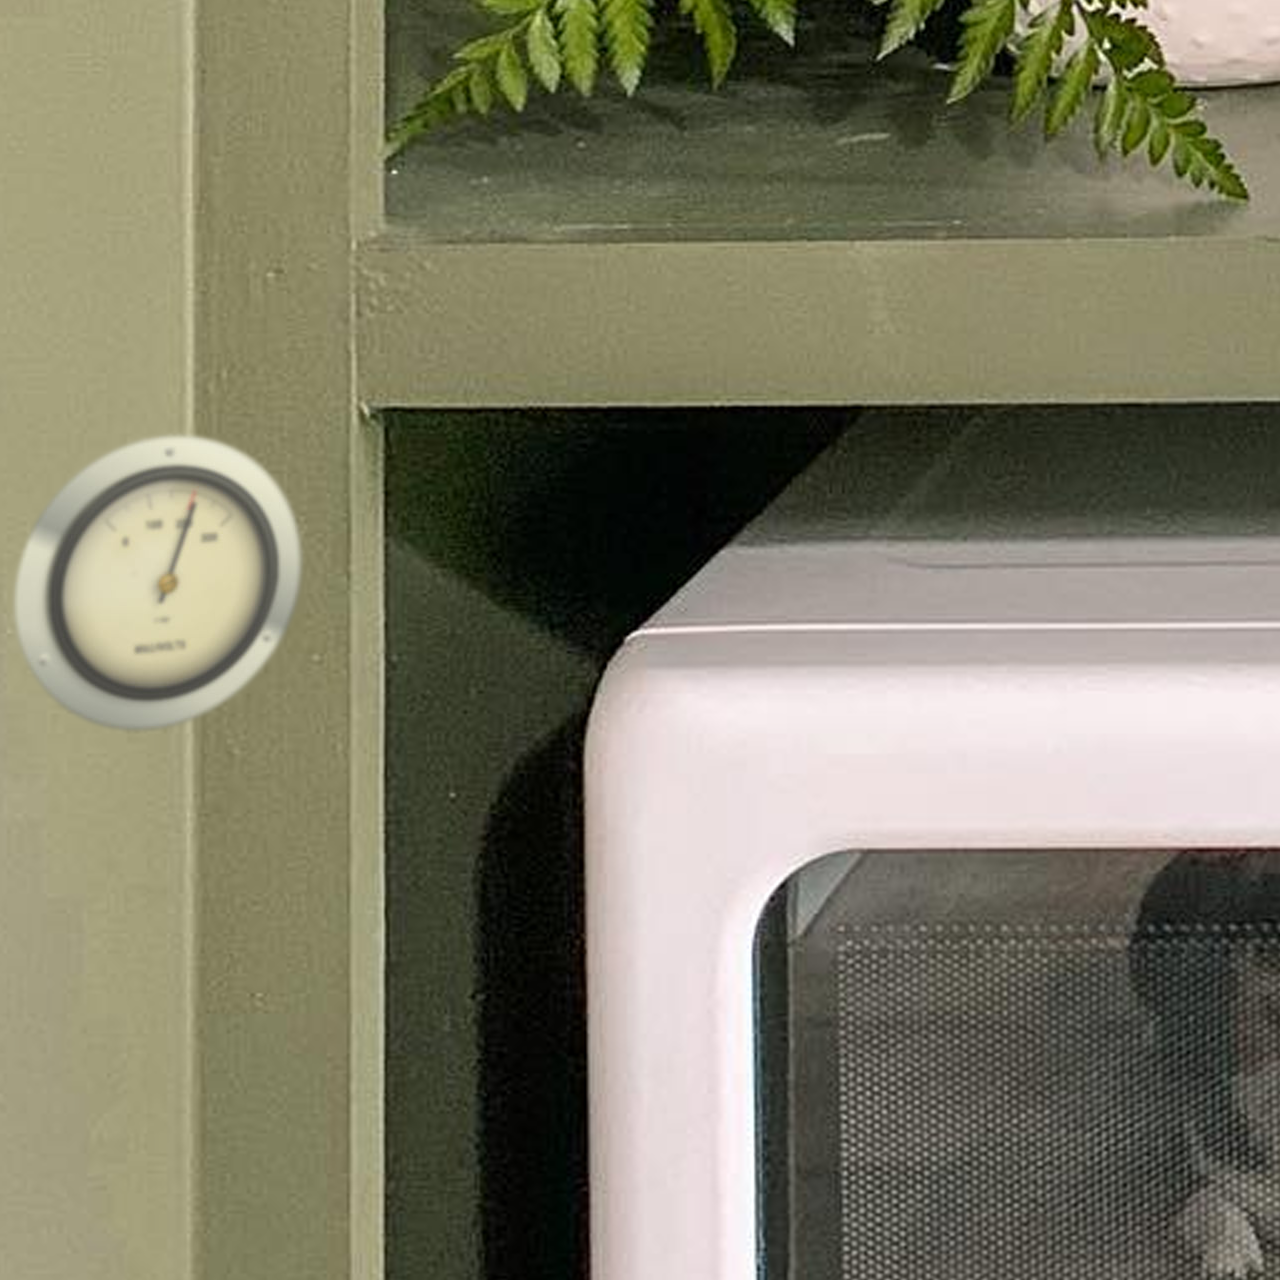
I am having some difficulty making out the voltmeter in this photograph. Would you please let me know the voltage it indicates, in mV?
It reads 200 mV
